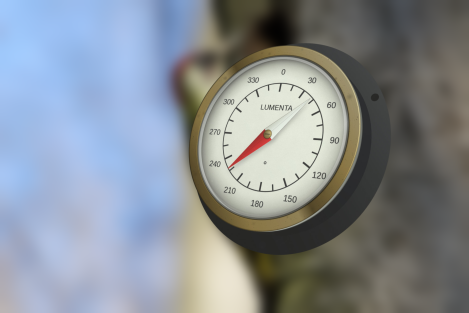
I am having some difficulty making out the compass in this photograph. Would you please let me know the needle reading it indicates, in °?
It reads 225 °
